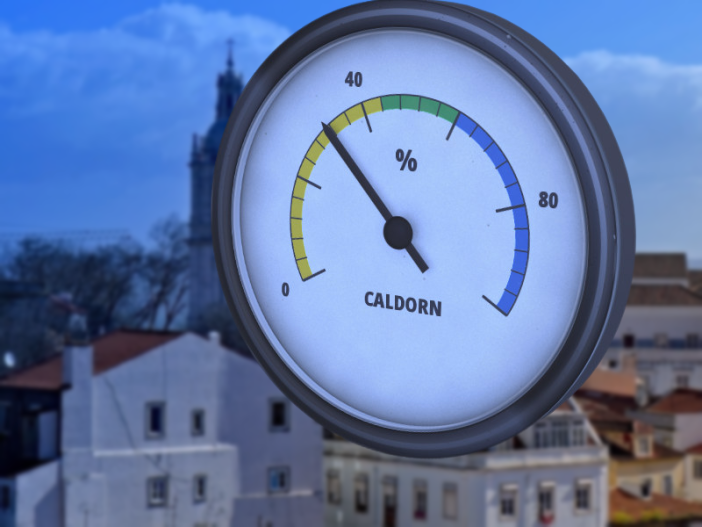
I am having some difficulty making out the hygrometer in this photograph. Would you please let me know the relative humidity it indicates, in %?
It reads 32 %
